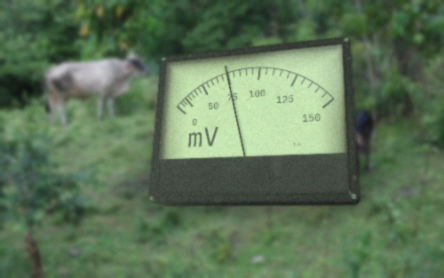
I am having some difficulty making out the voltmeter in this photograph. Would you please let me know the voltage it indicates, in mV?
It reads 75 mV
